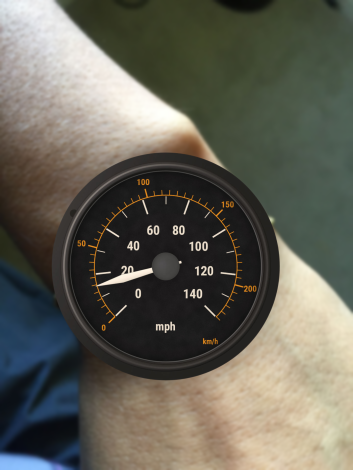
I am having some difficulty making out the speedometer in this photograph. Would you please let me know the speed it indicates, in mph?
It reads 15 mph
